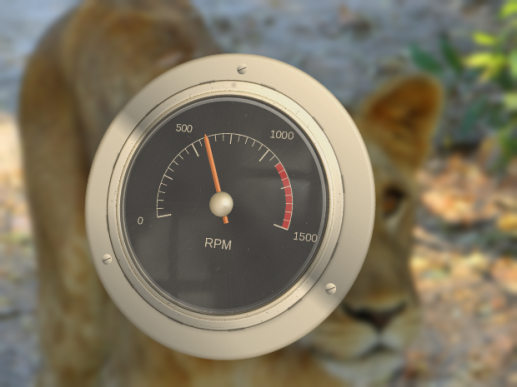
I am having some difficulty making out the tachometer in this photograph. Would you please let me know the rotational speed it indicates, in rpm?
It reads 600 rpm
